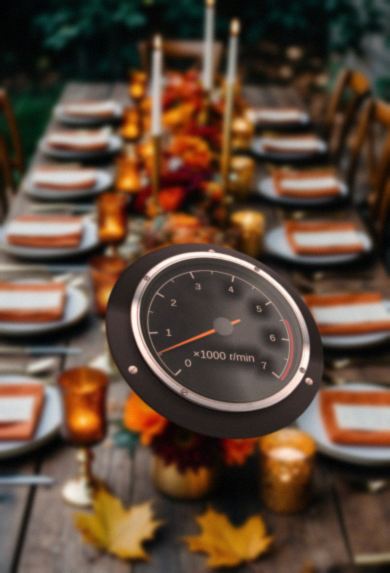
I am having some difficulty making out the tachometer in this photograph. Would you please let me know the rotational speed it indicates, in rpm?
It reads 500 rpm
